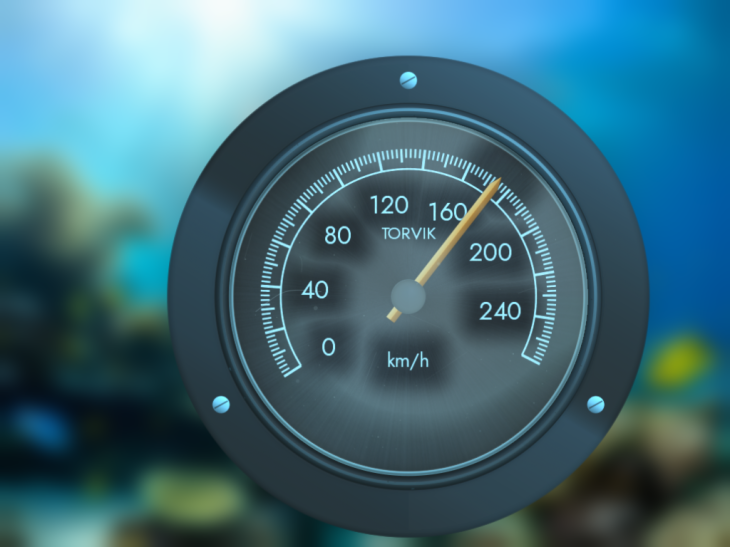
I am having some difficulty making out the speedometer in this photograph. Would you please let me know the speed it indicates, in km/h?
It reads 174 km/h
